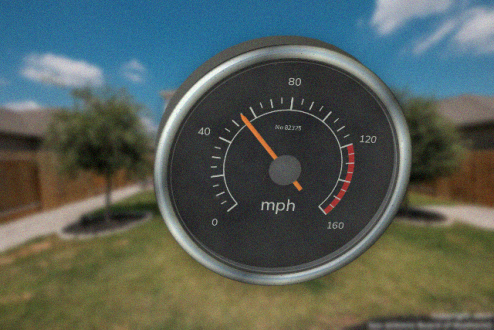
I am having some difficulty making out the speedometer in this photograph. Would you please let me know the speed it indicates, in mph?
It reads 55 mph
